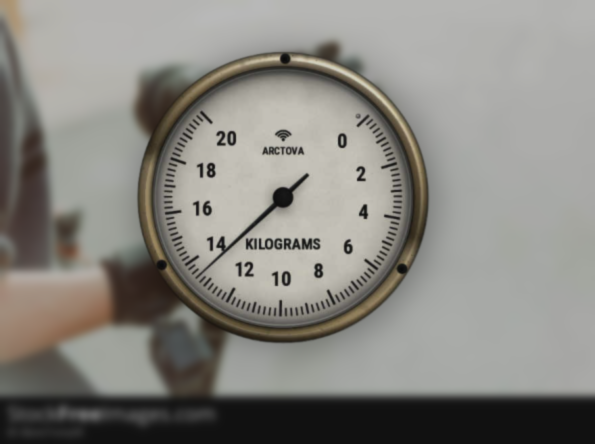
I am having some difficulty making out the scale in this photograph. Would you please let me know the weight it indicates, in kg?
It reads 13.4 kg
